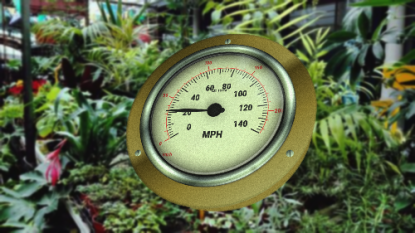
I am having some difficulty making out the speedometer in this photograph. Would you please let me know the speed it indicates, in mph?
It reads 20 mph
